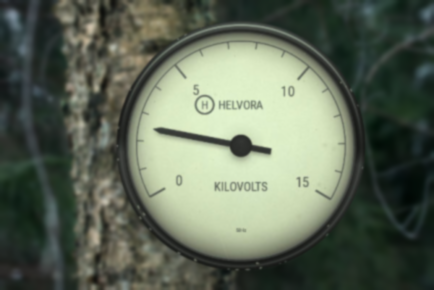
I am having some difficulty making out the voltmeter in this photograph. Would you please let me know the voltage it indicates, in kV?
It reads 2.5 kV
